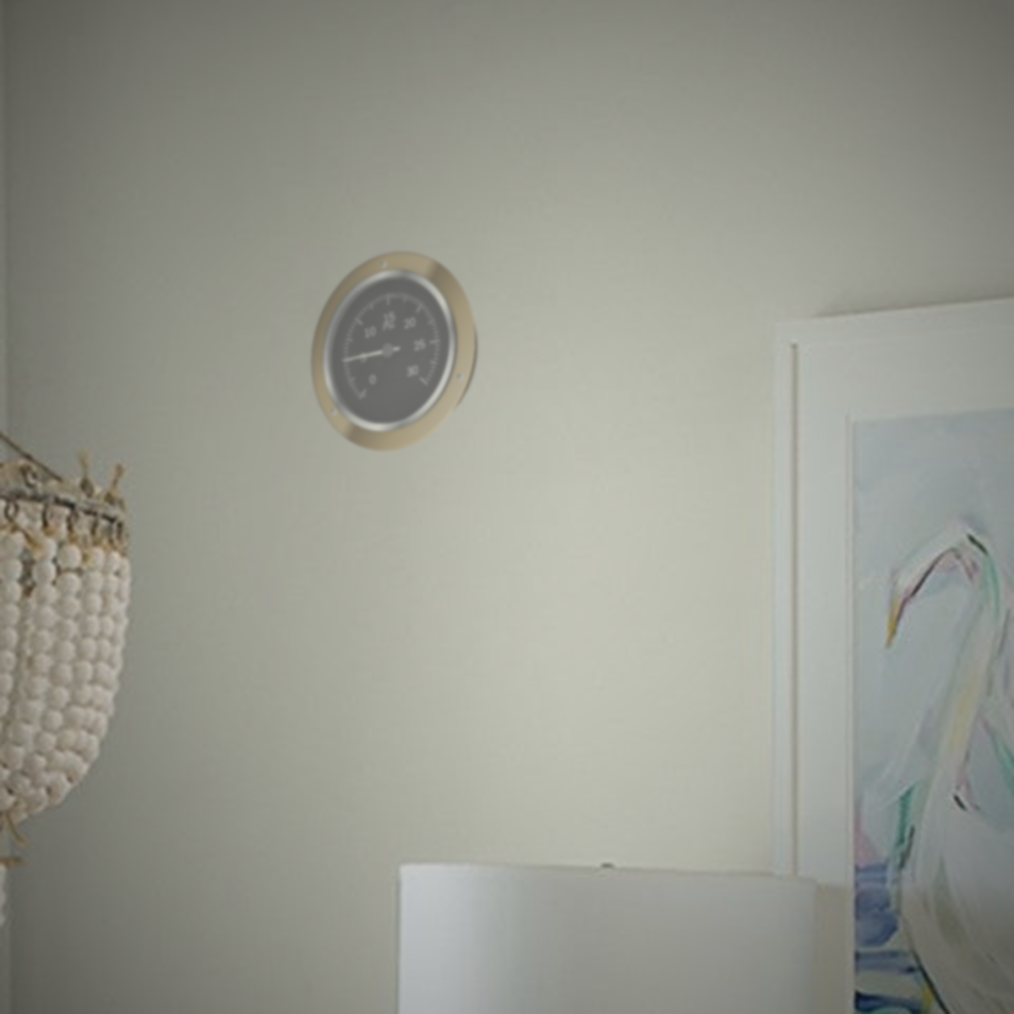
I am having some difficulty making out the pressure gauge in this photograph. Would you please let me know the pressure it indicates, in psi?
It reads 5 psi
